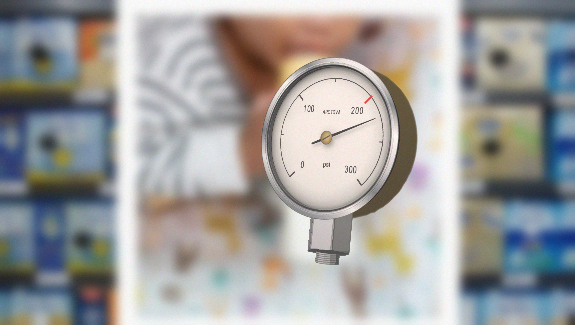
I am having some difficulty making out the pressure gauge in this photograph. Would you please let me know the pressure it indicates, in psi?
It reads 225 psi
